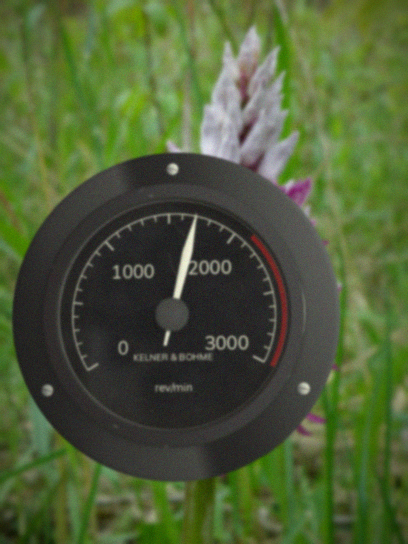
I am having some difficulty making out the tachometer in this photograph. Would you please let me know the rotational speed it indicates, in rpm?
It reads 1700 rpm
